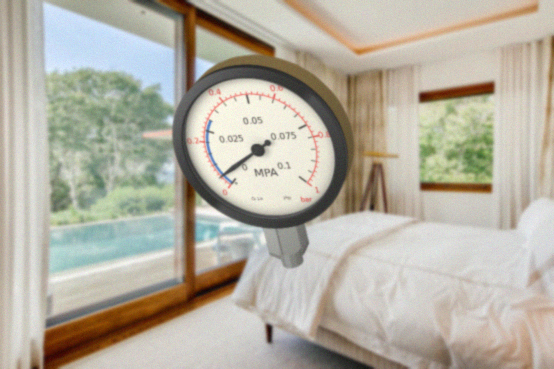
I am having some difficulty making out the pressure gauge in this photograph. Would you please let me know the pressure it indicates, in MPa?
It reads 0.005 MPa
